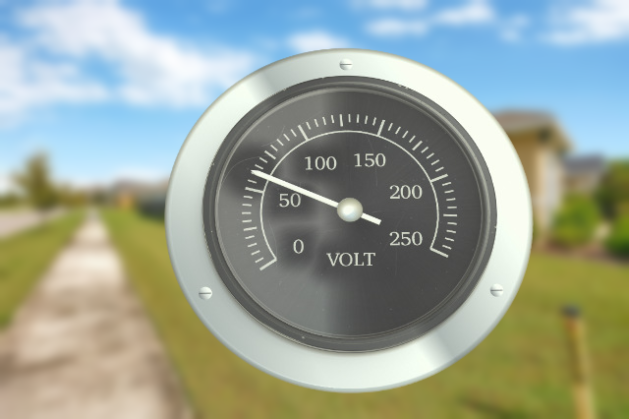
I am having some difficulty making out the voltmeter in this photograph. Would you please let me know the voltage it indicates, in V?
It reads 60 V
